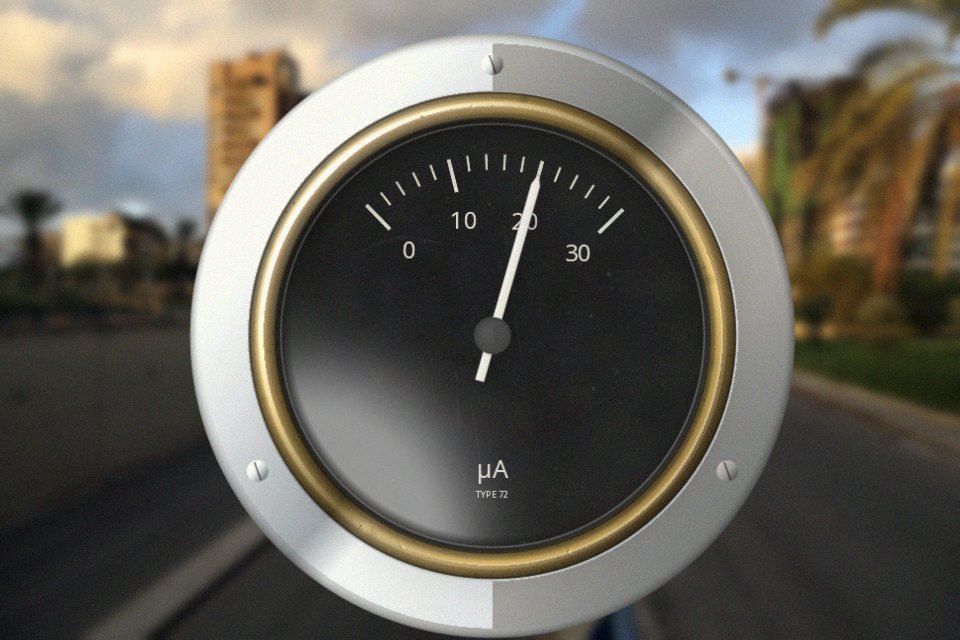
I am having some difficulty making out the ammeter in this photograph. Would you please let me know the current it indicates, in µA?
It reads 20 µA
